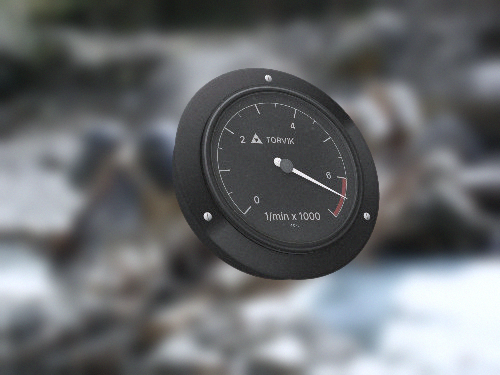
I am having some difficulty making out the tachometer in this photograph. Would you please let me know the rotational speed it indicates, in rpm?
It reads 6500 rpm
